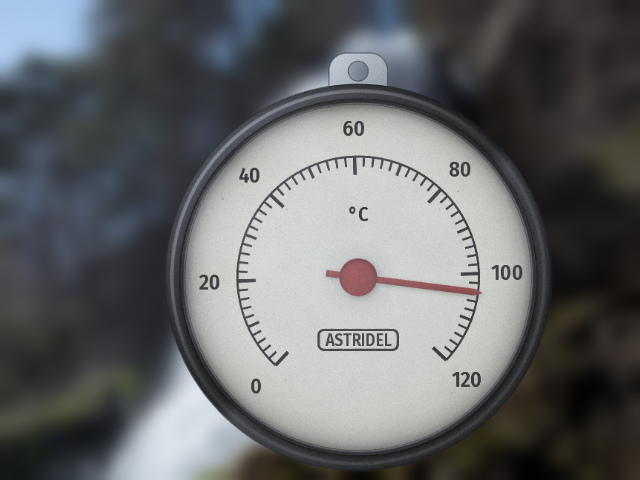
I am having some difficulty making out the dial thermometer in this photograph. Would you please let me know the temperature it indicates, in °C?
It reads 104 °C
